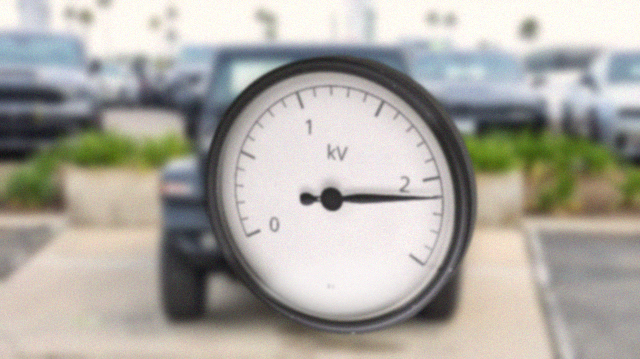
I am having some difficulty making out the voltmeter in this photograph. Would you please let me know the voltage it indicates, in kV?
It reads 2.1 kV
